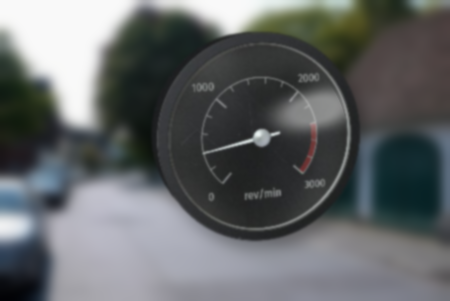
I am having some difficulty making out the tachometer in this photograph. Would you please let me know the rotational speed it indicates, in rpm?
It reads 400 rpm
